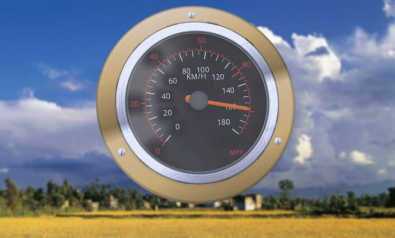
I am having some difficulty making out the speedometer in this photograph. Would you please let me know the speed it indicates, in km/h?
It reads 160 km/h
